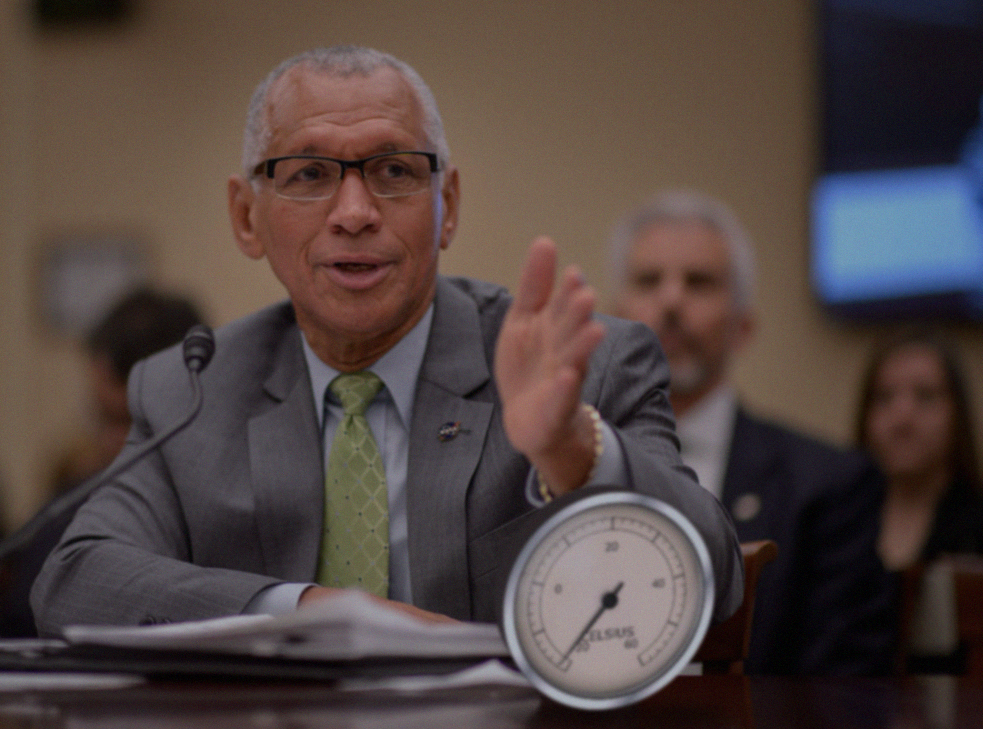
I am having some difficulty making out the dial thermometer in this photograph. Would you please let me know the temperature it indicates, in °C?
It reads -18 °C
